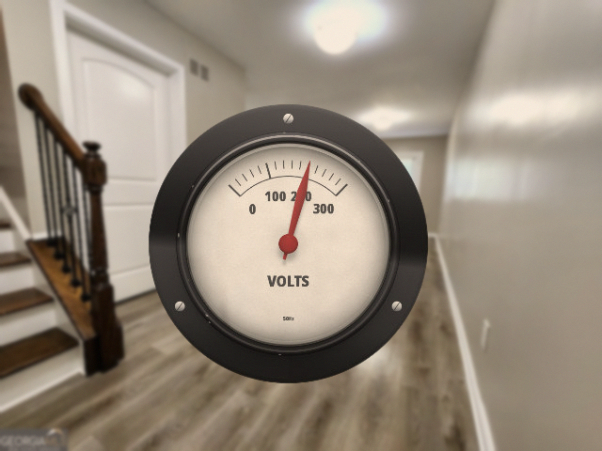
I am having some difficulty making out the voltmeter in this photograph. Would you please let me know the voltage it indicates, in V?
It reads 200 V
